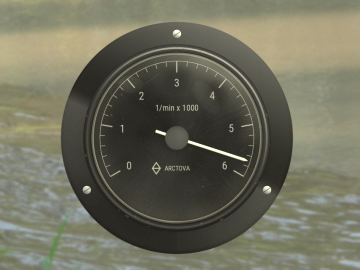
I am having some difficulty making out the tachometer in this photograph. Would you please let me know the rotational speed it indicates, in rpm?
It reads 5700 rpm
